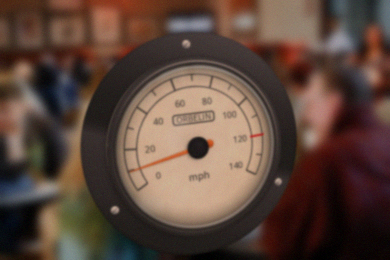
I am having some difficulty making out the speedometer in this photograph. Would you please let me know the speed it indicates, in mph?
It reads 10 mph
